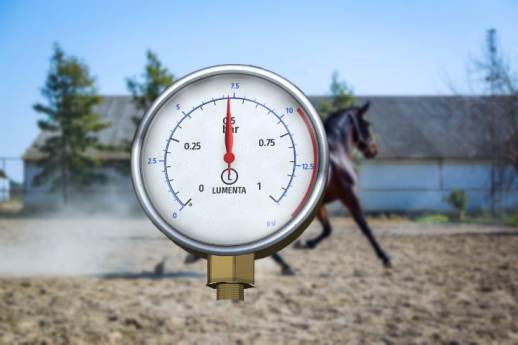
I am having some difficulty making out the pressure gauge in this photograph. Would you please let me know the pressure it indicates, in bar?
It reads 0.5 bar
